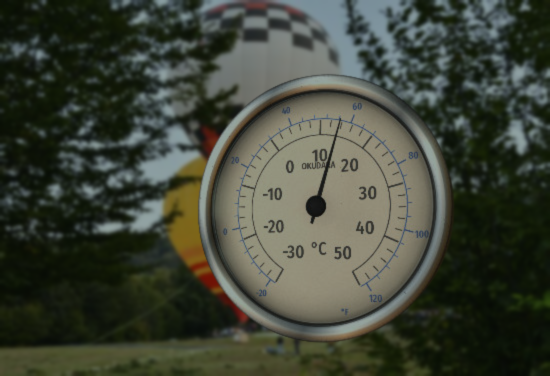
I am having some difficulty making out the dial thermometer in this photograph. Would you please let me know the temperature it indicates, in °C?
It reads 14 °C
